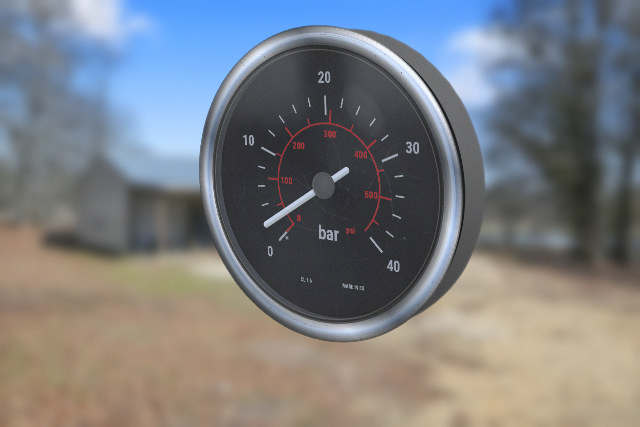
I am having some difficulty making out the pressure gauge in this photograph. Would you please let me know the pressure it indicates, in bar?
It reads 2 bar
